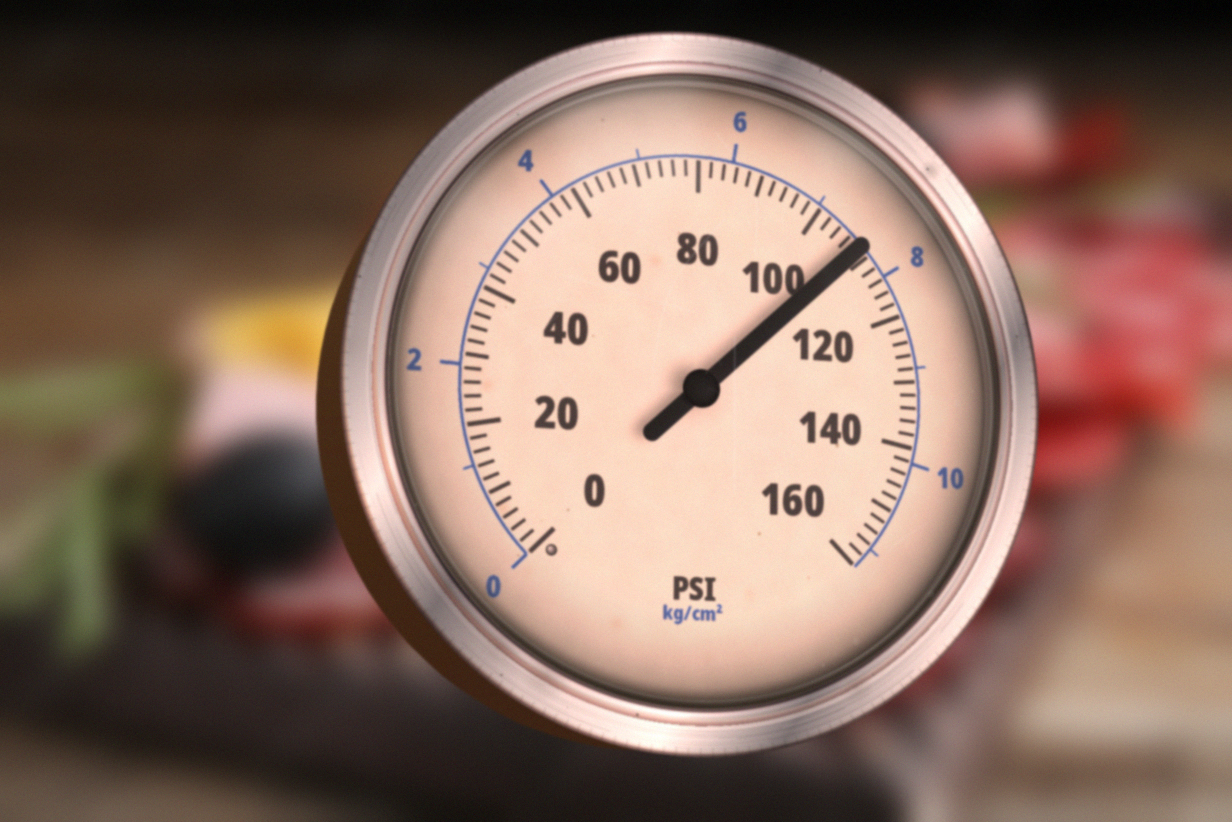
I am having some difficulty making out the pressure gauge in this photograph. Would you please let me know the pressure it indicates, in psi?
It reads 108 psi
